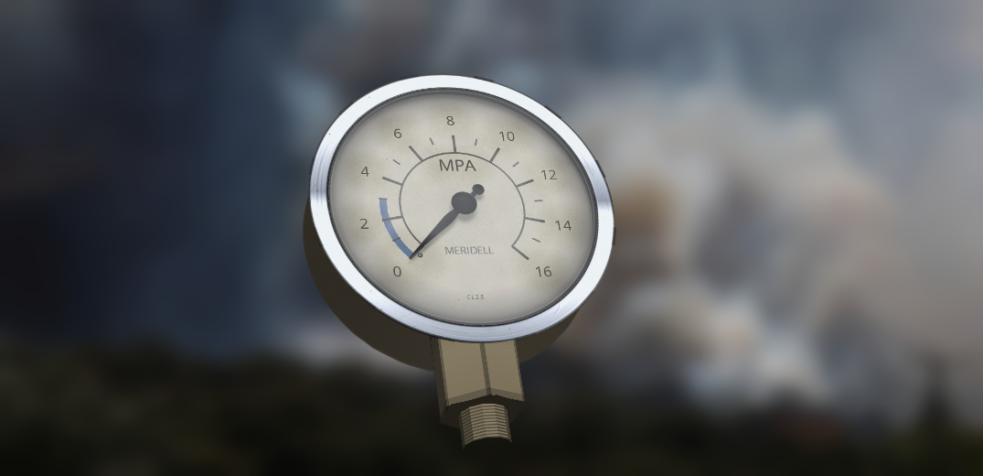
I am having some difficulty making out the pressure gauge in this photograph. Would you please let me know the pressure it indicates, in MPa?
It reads 0 MPa
